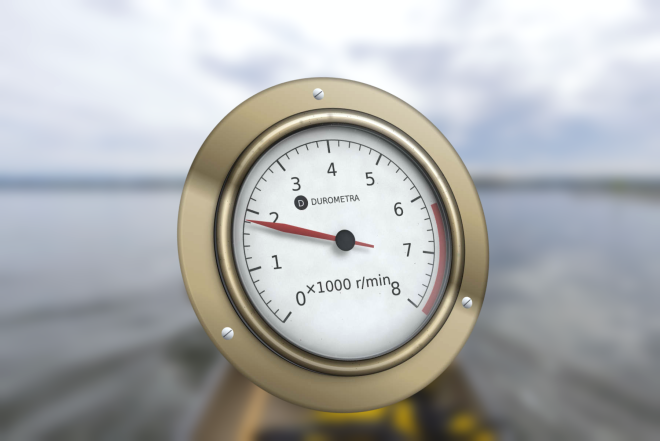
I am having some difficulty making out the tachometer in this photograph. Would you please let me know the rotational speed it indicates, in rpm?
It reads 1800 rpm
